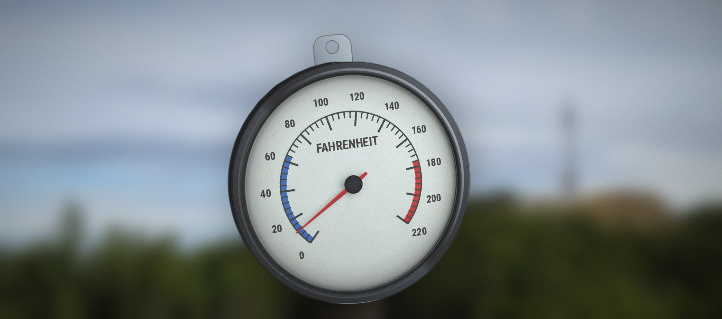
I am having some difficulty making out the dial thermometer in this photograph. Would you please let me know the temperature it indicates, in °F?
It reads 12 °F
